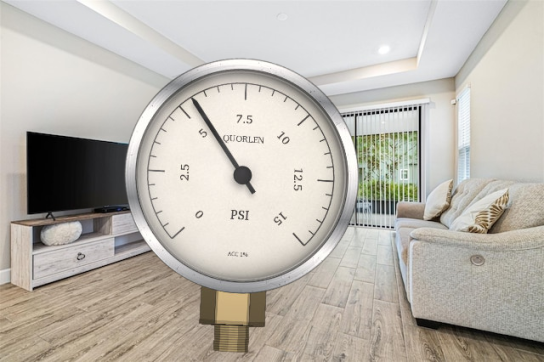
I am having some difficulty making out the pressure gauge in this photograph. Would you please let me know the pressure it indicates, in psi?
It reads 5.5 psi
